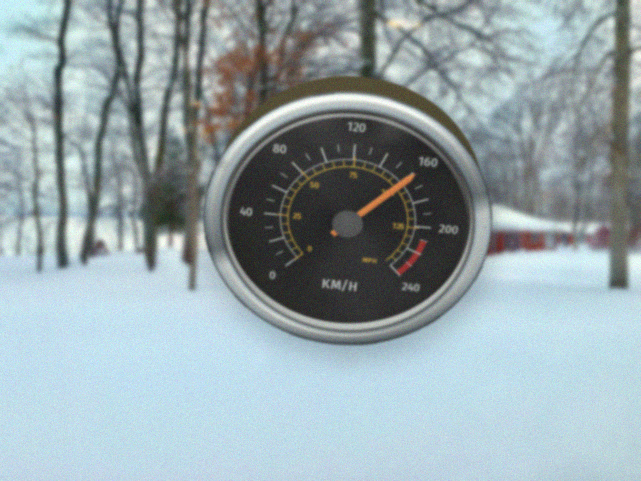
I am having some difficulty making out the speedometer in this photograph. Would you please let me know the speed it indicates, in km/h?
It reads 160 km/h
